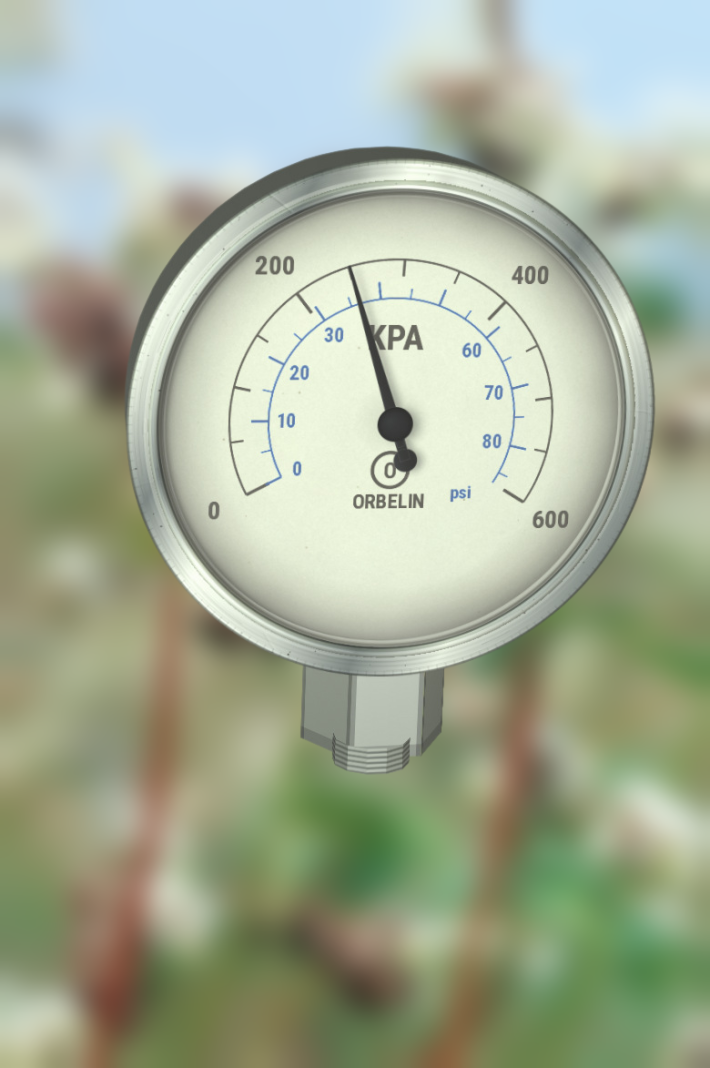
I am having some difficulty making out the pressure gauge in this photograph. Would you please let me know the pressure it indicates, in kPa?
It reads 250 kPa
